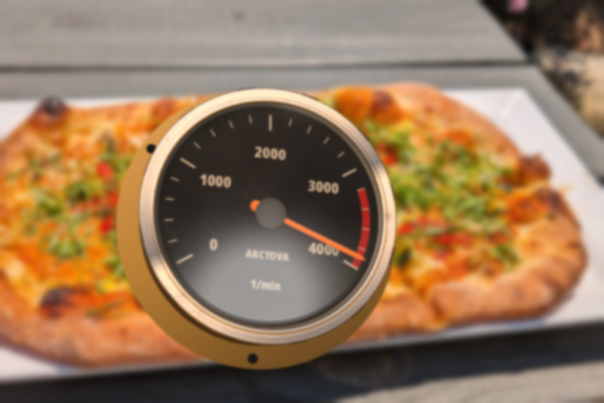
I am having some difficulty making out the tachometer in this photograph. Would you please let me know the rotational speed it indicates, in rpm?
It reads 3900 rpm
